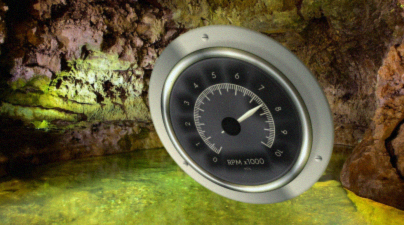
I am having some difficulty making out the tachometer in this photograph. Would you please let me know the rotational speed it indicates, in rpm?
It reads 7500 rpm
